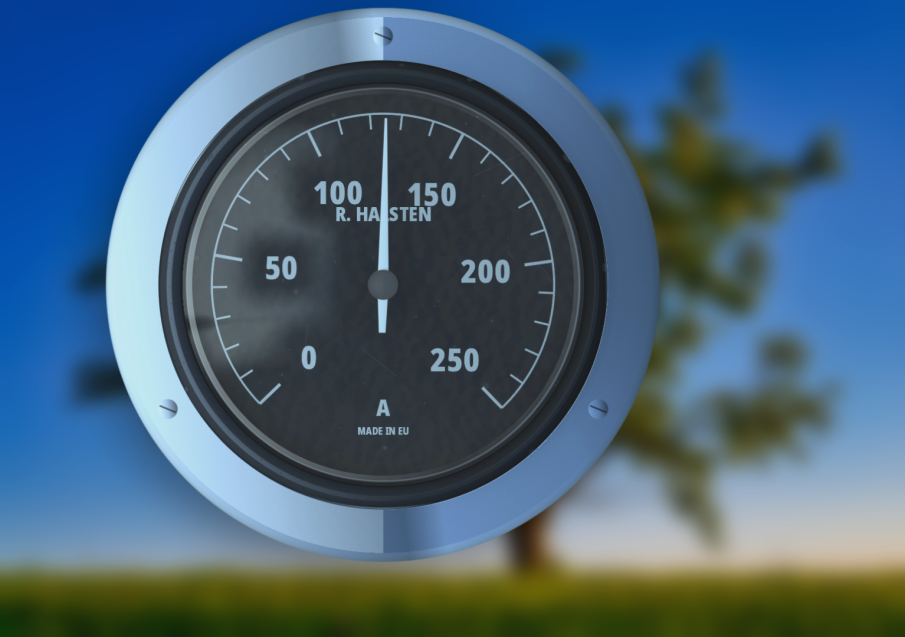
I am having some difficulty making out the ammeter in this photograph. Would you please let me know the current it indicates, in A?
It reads 125 A
